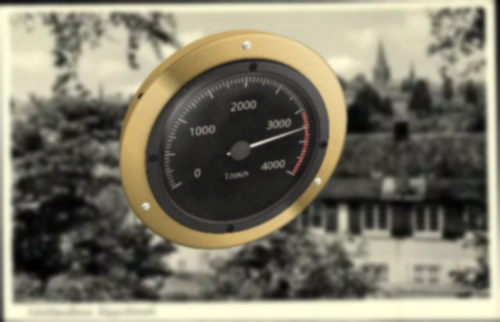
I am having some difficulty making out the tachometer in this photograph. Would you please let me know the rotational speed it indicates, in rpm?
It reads 3250 rpm
